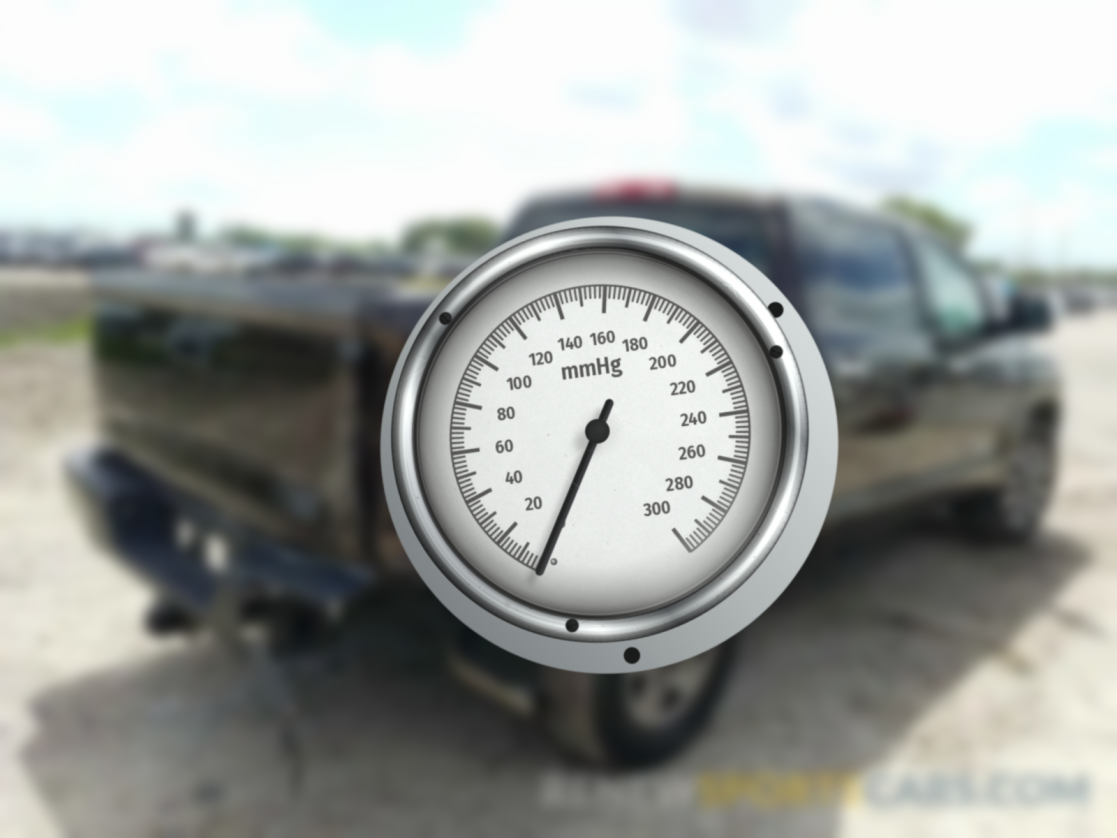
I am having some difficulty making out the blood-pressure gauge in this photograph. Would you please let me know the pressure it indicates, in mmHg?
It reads 0 mmHg
